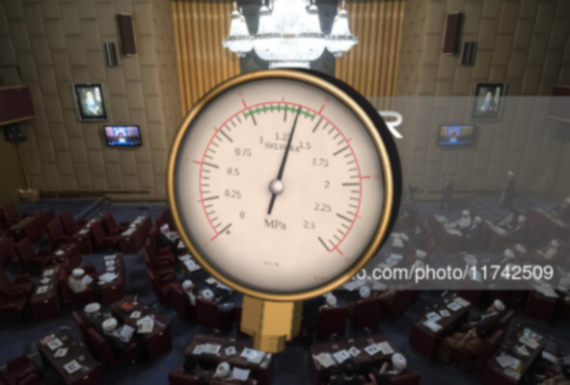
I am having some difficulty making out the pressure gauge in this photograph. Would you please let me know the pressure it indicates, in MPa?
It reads 1.35 MPa
